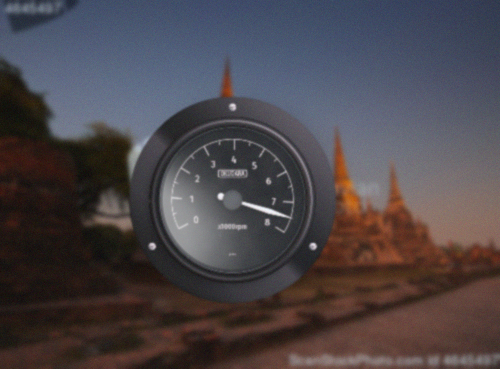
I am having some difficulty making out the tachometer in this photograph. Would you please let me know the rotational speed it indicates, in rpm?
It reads 7500 rpm
